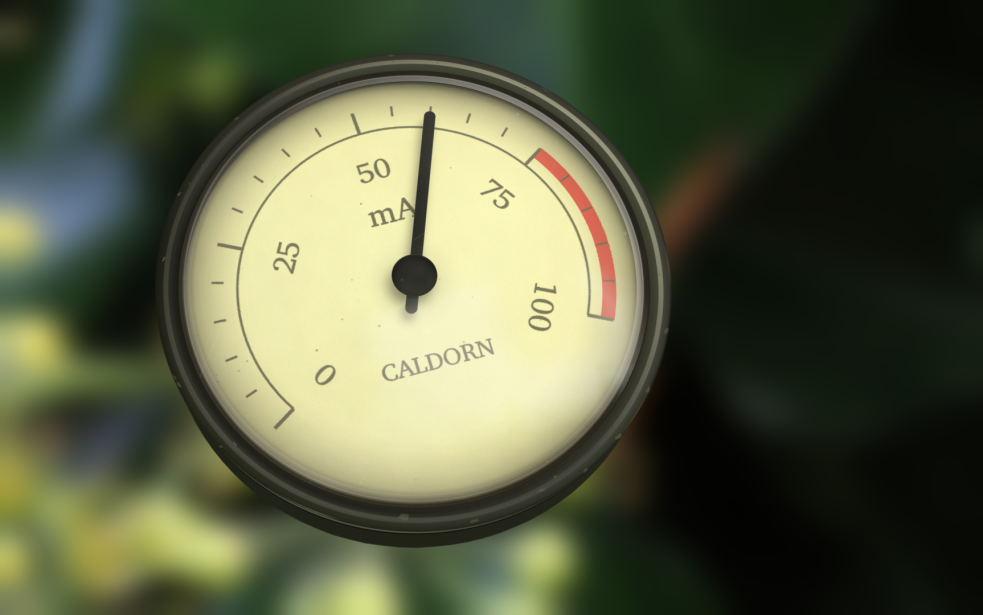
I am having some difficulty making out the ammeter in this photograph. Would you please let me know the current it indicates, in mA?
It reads 60 mA
